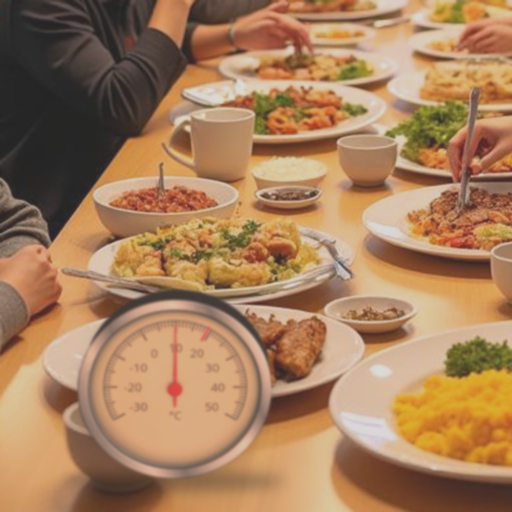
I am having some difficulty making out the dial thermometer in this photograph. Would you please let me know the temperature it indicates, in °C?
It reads 10 °C
